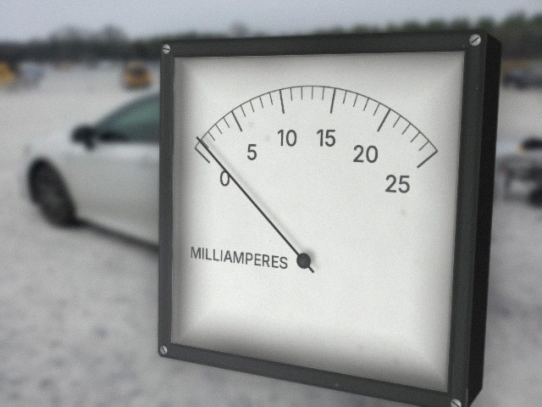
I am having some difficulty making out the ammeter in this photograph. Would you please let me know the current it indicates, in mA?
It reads 1 mA
